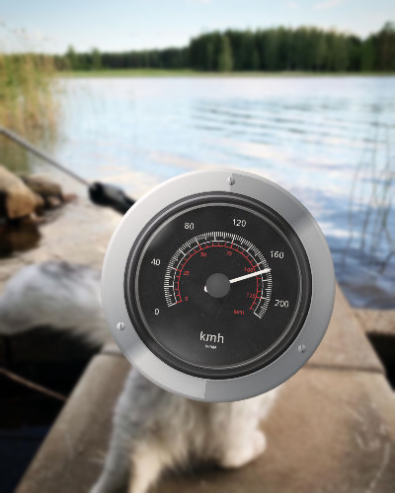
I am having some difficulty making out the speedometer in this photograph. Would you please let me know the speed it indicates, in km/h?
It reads 170 km/h
